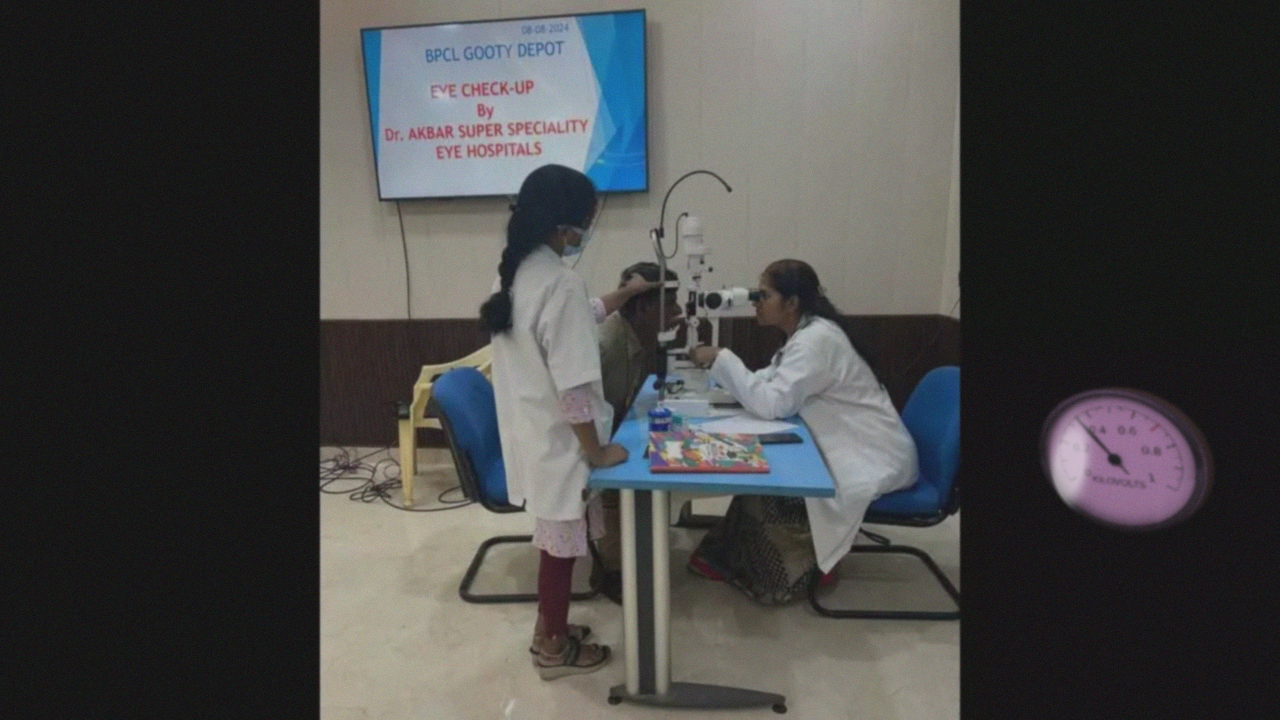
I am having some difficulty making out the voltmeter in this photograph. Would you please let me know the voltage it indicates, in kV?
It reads 0.35 kV
